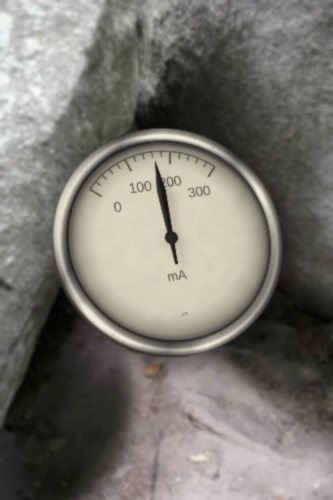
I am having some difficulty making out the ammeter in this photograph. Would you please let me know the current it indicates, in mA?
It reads 160 mA
